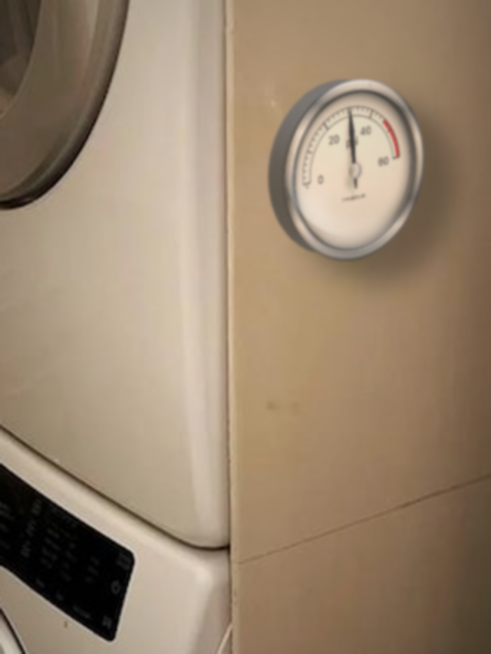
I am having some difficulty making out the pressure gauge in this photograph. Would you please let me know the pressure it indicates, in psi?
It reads 30 psi
